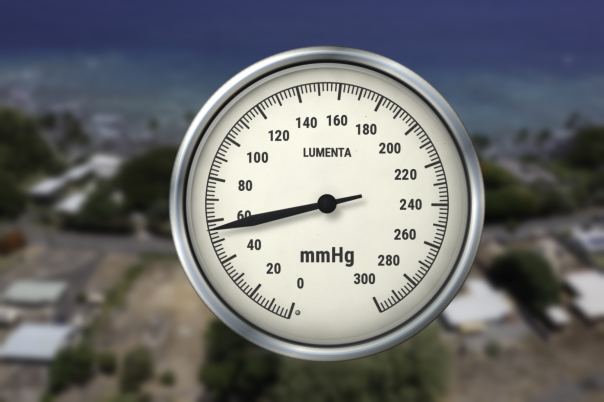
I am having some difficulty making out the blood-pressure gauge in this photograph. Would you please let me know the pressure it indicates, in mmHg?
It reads 56 mmHg
